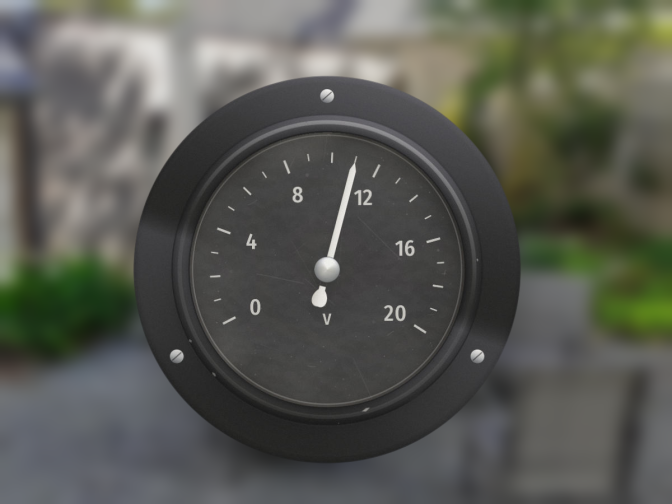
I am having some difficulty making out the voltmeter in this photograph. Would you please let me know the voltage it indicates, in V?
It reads 11 V
